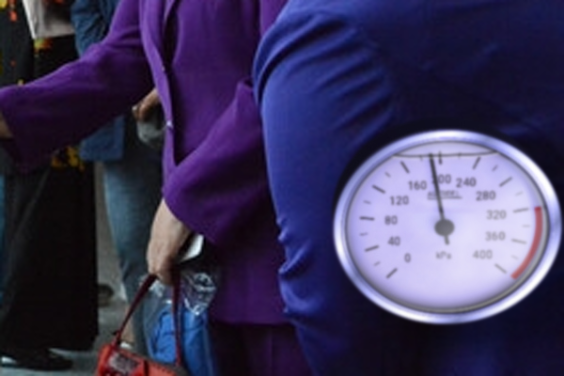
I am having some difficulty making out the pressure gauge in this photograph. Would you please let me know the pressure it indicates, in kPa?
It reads 190 kPa
